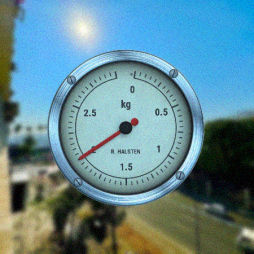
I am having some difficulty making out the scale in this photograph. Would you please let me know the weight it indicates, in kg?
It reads 2 kg
